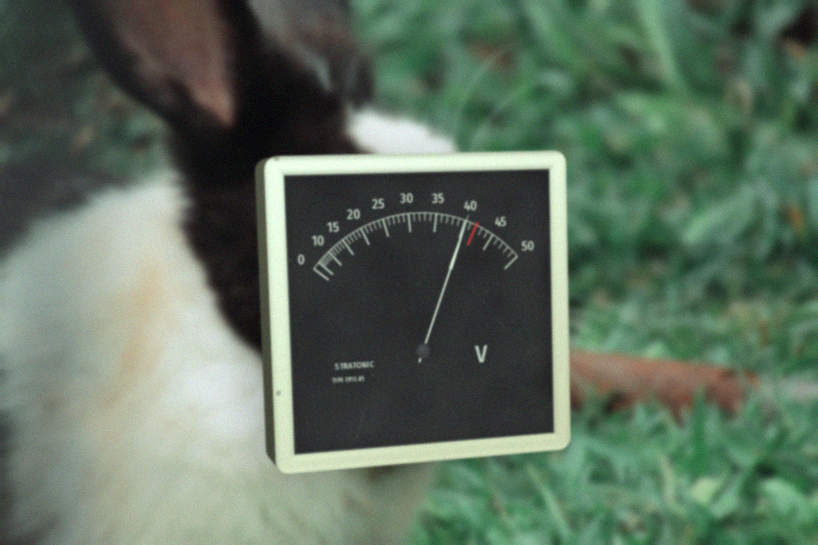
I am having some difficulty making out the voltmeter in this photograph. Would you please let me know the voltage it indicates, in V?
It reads 40 V
